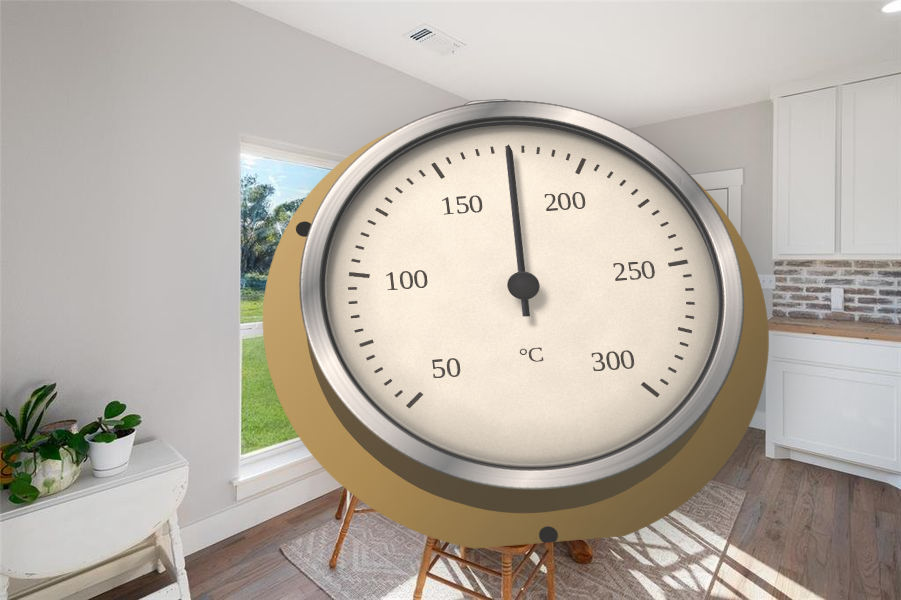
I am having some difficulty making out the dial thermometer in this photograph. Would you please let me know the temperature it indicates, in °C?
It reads 175 °C
